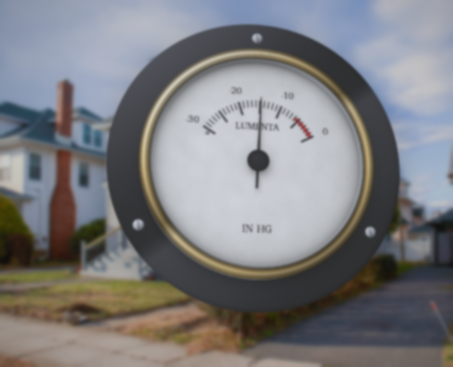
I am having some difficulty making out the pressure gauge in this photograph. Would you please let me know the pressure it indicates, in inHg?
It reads -15 inHg
